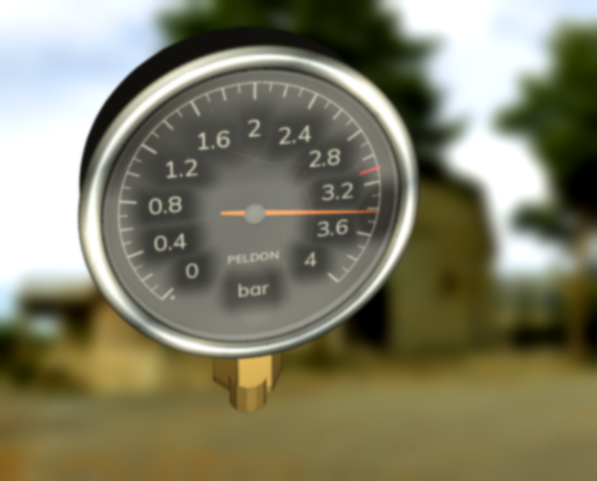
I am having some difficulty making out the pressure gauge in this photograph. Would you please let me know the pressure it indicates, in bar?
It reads 3.4 bar
